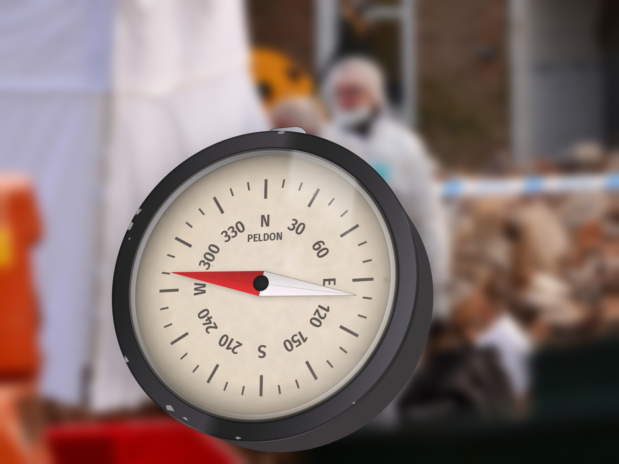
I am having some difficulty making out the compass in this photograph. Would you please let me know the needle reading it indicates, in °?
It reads 280 °
